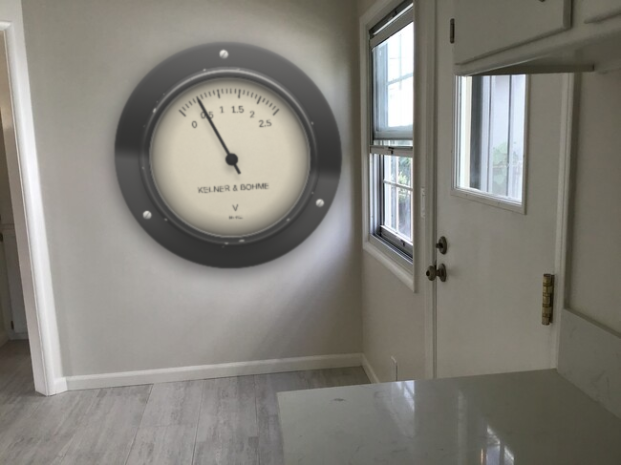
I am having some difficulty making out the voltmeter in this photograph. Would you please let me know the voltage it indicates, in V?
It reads 0.5 V
